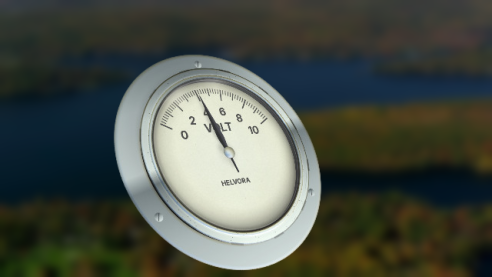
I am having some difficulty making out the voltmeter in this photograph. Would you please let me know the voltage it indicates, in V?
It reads 4 V
